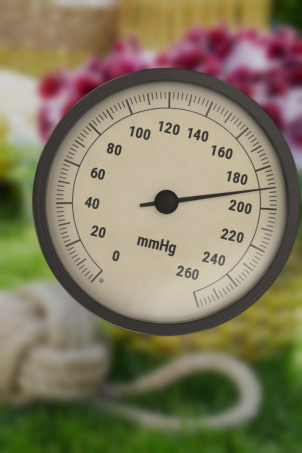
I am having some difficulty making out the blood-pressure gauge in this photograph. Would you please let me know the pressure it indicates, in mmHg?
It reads 190 mmHg
